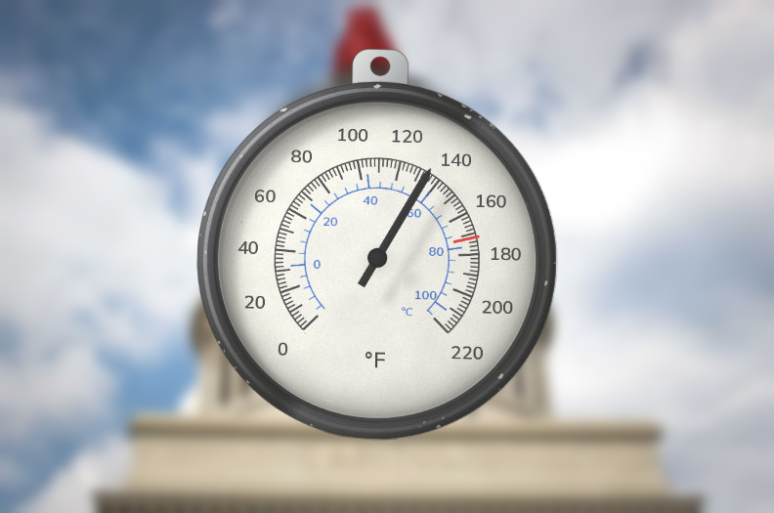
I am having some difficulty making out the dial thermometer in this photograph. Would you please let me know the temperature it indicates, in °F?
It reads 134 °F
